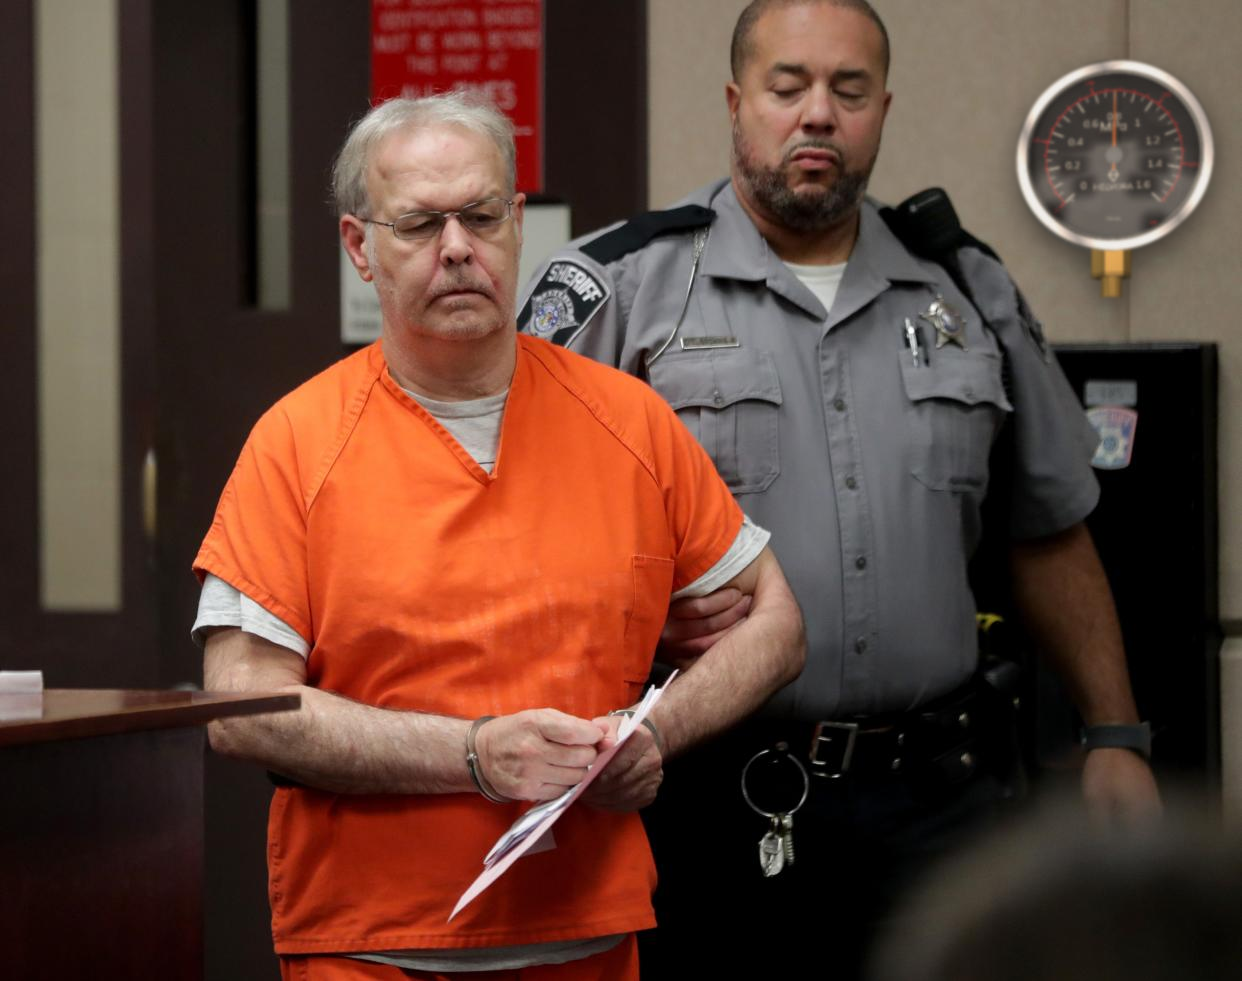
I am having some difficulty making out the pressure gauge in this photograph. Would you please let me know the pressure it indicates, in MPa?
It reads 0.8 MPa
